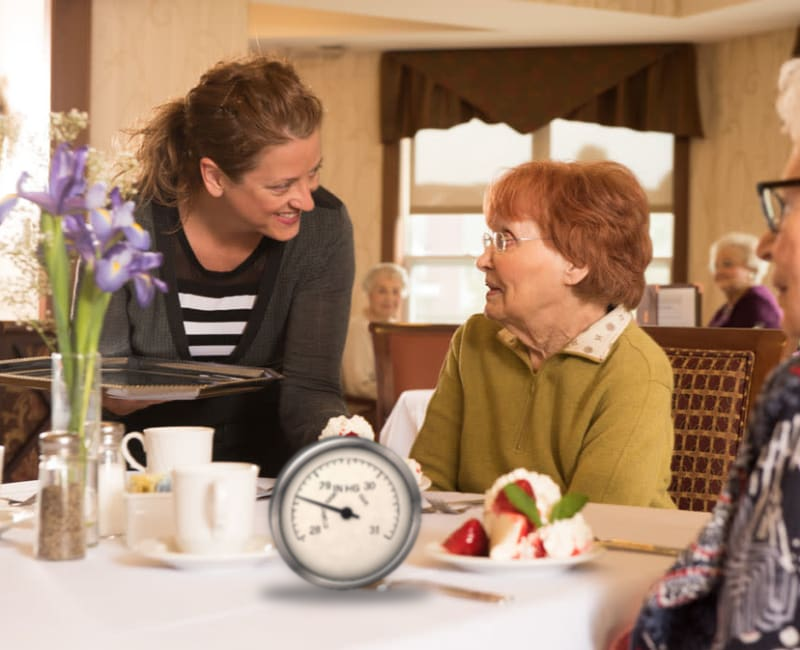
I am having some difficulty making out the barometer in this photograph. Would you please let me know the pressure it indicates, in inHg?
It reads 28.6 inHg
